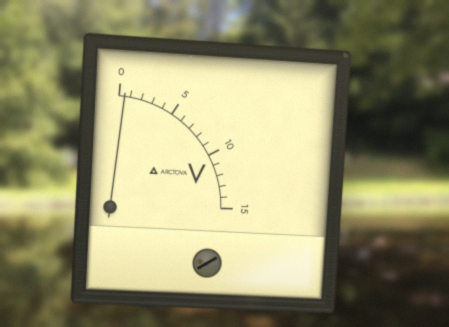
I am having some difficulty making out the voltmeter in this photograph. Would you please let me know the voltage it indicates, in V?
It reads 0.5 V
